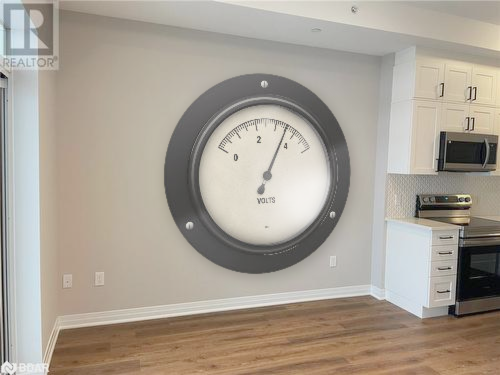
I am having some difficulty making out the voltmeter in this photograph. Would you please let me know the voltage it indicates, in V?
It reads 3.5 V
